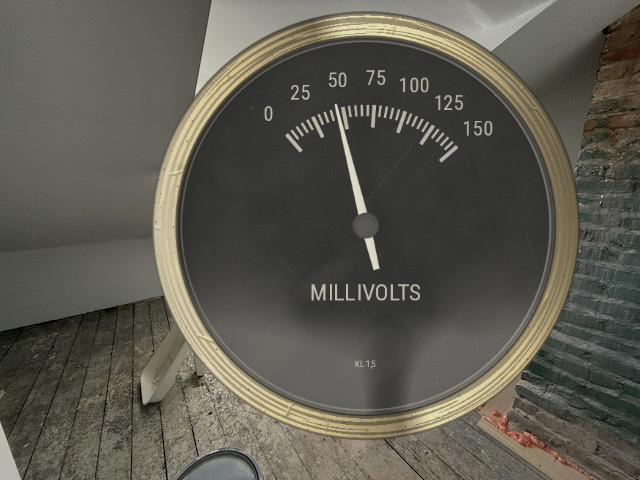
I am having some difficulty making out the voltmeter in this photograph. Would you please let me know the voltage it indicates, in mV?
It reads 45 mV
